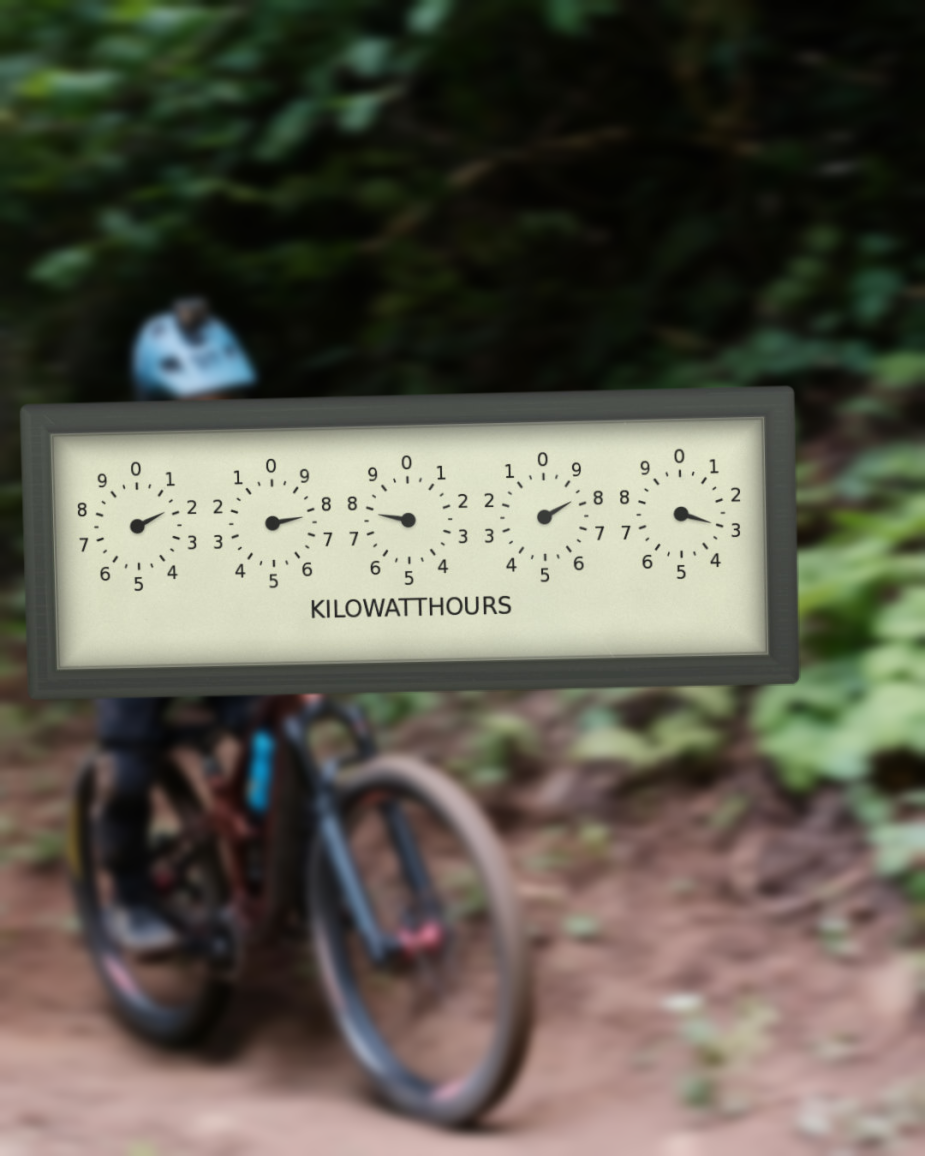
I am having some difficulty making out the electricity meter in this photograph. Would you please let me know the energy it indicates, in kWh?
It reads 17783 kWh
